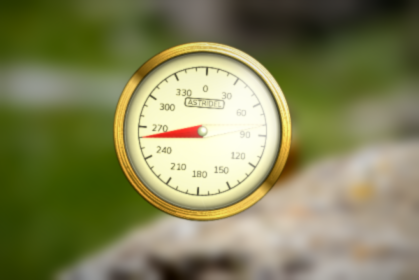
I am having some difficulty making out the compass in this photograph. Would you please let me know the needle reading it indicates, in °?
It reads 260 °
